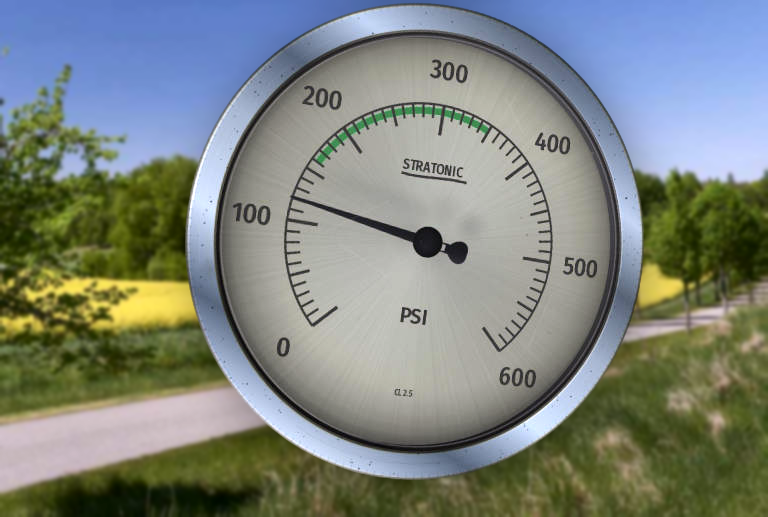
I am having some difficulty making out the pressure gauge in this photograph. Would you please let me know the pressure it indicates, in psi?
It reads 120 psi
